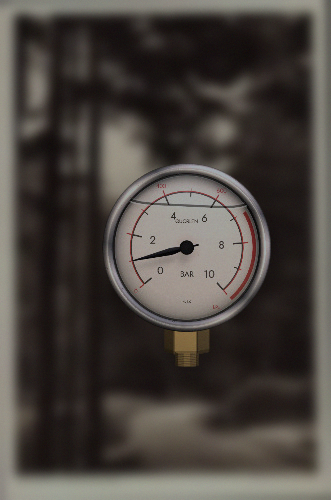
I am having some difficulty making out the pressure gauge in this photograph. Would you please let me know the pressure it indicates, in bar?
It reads 1 bar
